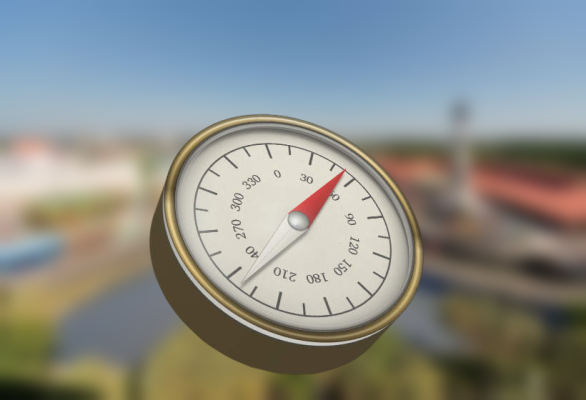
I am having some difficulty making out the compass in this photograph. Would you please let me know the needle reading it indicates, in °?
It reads 52.5 °
